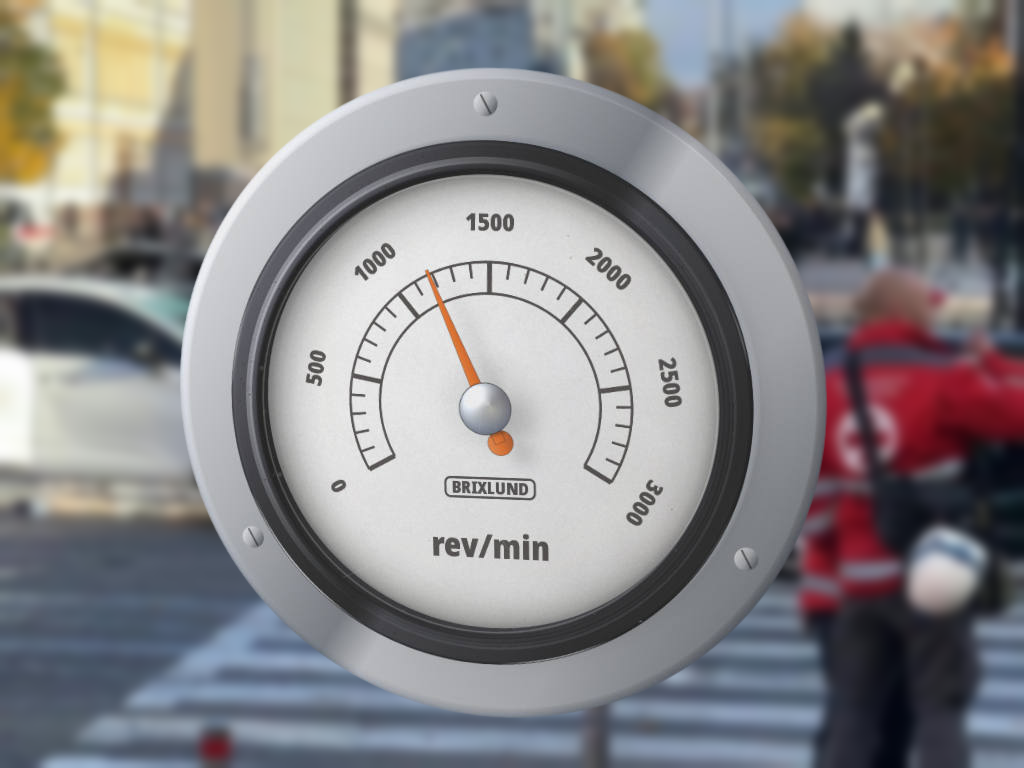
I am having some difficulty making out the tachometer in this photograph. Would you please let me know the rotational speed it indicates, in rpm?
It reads 1200 rpm
